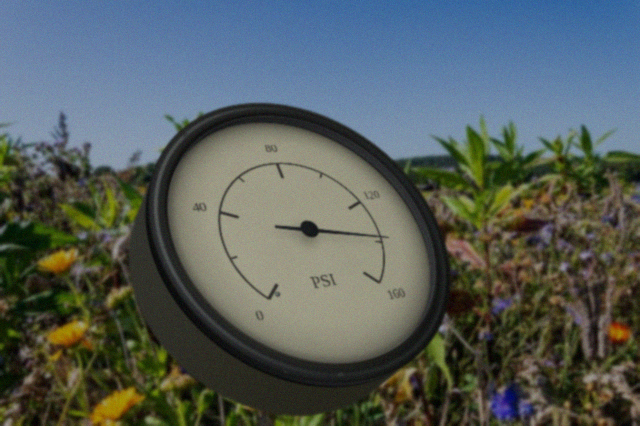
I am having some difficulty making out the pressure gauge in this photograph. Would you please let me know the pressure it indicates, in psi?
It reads 140 psi
